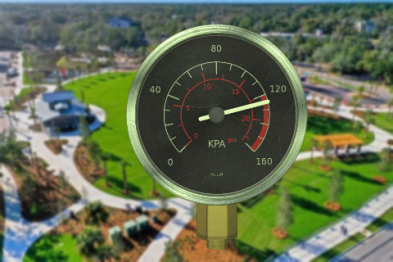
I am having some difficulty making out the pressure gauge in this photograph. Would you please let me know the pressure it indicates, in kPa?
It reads 125 kPa
